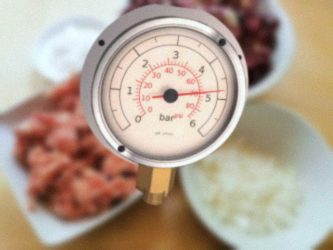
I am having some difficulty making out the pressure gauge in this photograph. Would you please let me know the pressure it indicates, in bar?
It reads 4.75 bar
